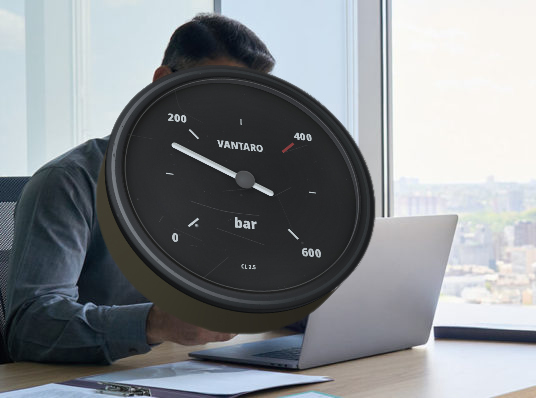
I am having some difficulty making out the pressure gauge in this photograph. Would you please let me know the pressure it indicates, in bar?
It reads 150 bar
